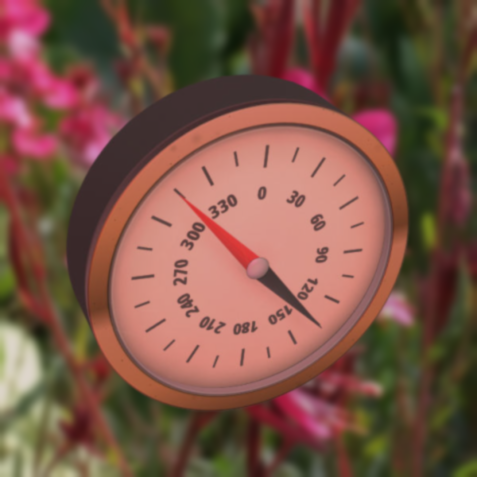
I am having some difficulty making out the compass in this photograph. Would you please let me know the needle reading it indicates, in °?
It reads 315 °
